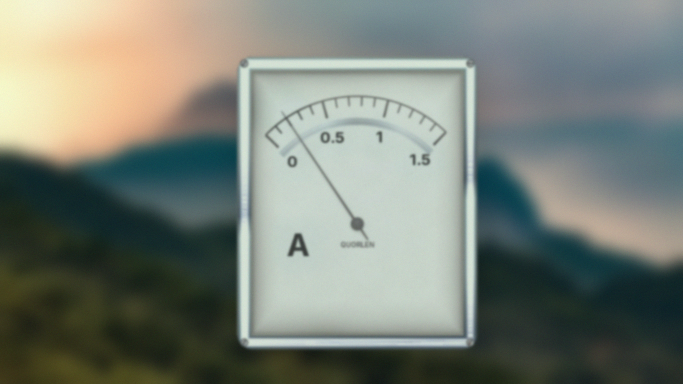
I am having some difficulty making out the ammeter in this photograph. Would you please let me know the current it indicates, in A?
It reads 0.2 A
